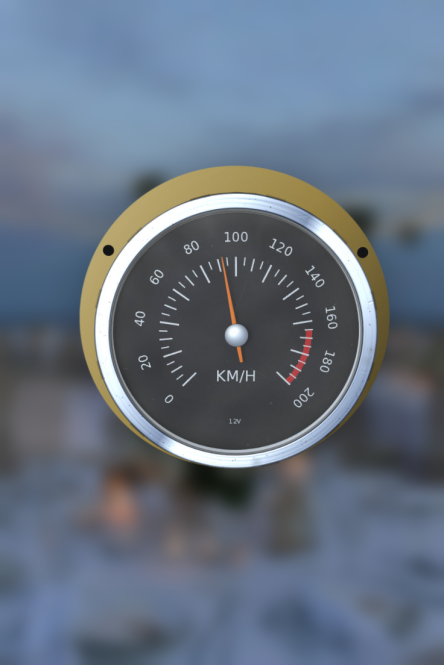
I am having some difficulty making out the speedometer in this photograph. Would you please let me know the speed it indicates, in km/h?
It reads 92.5 km/h
